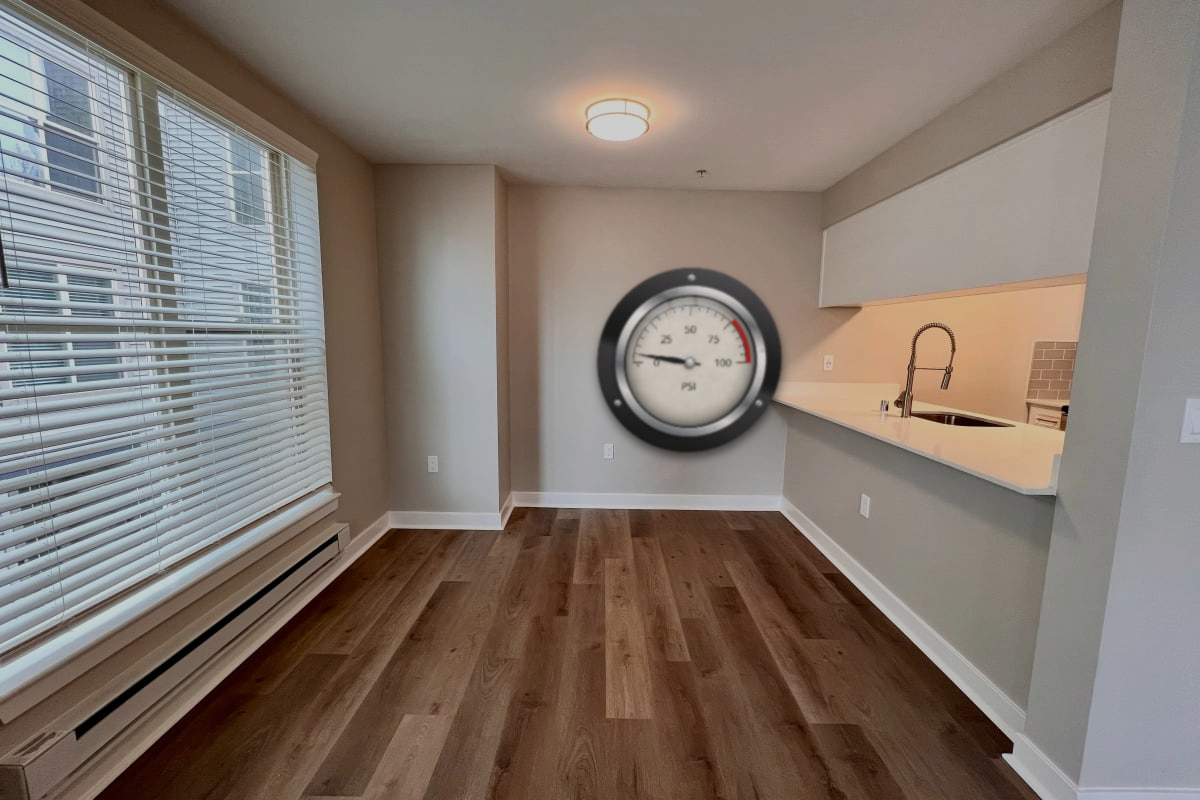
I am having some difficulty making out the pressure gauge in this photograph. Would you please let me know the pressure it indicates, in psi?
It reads 5 psi
